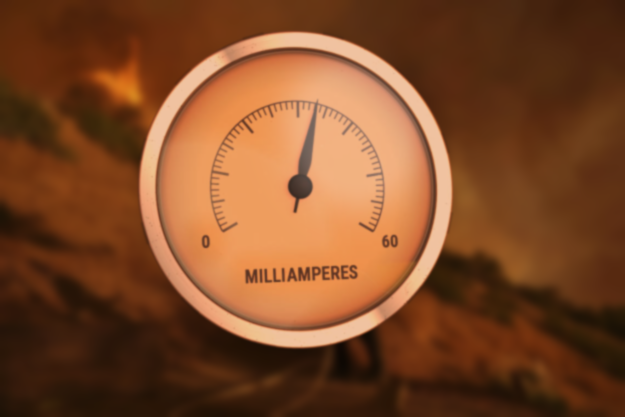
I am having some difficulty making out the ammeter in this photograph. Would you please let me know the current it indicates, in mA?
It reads 33 mA
